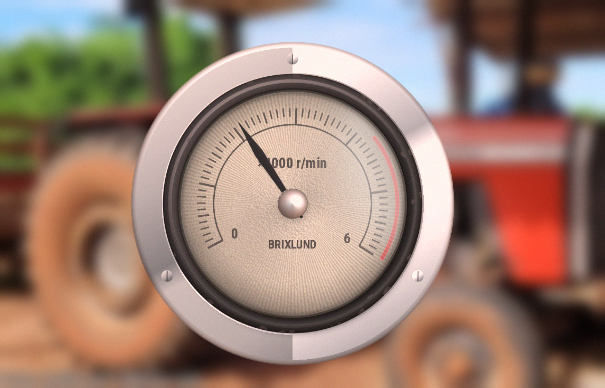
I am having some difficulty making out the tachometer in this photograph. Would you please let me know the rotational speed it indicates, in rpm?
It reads 2100 rpm
